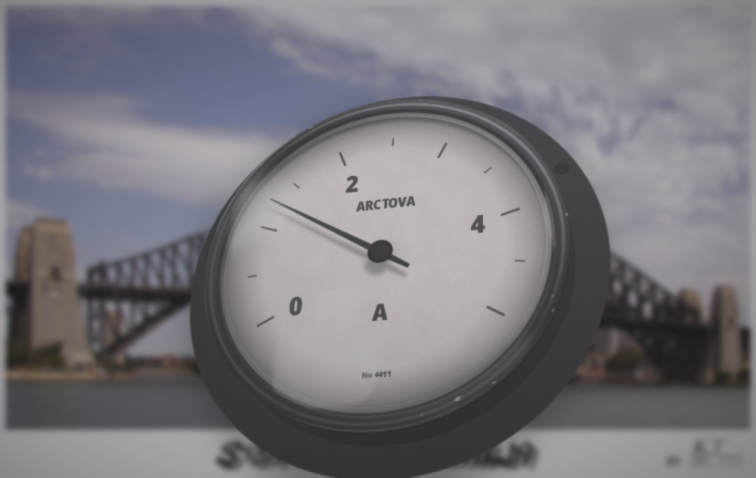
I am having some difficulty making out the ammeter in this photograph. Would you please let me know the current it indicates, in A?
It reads 1.25 A
